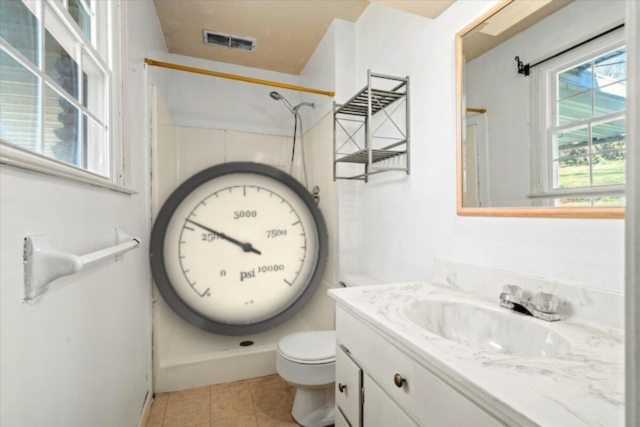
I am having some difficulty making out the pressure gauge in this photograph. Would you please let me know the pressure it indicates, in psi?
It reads 2750 psi
